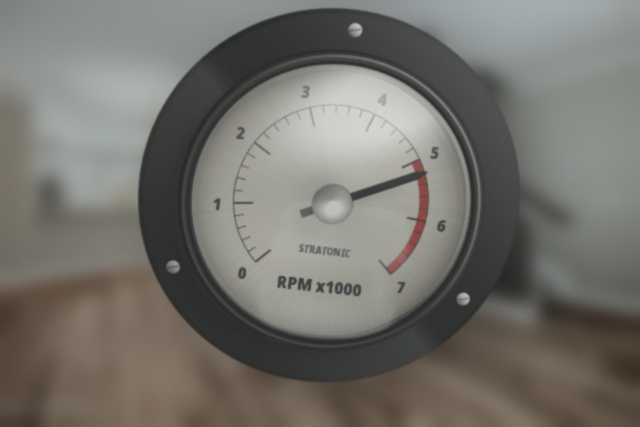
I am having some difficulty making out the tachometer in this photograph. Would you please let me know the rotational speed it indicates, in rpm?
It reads 5200 rpm
